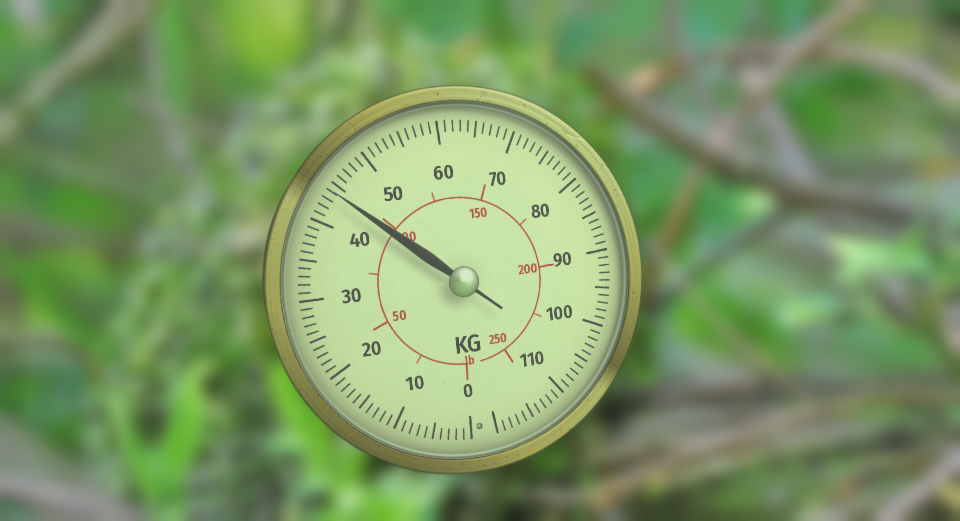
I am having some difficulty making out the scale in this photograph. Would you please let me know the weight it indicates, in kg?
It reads 44 kg
